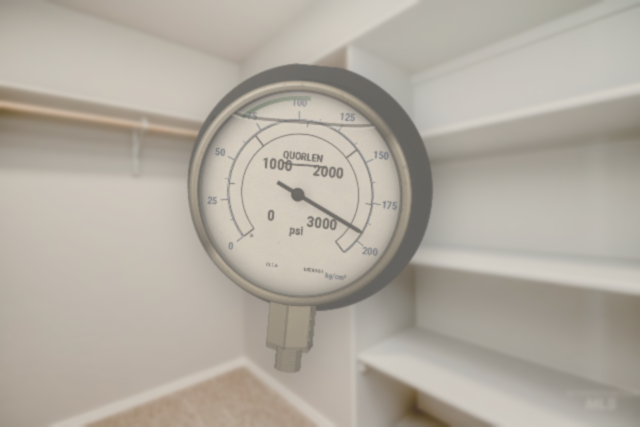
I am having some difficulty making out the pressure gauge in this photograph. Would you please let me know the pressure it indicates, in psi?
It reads 2750 psi
